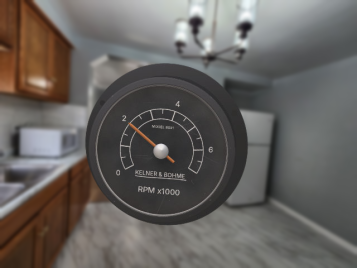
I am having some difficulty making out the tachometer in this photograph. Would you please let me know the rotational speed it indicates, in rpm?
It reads 2000 rpm
